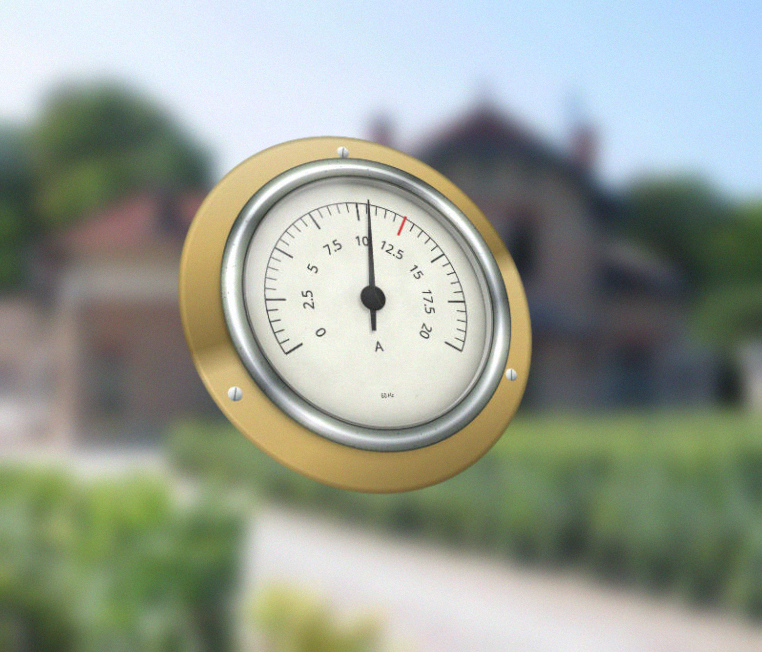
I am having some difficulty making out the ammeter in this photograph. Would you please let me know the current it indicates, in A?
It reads 10.5 A
